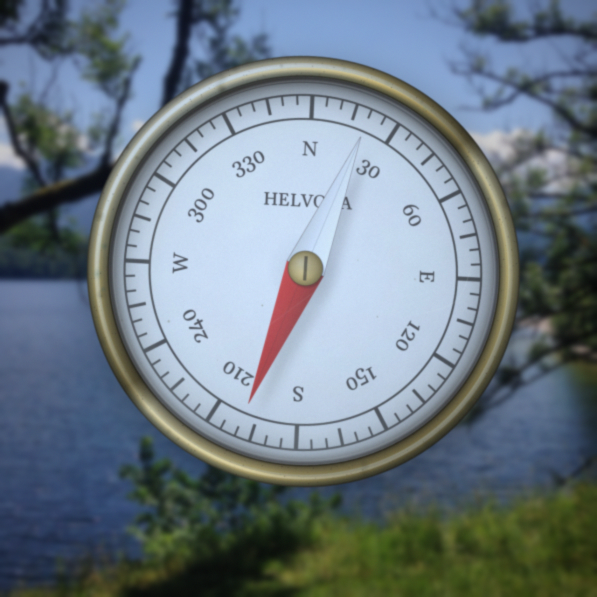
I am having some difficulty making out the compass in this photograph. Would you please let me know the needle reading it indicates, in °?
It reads 200 °
